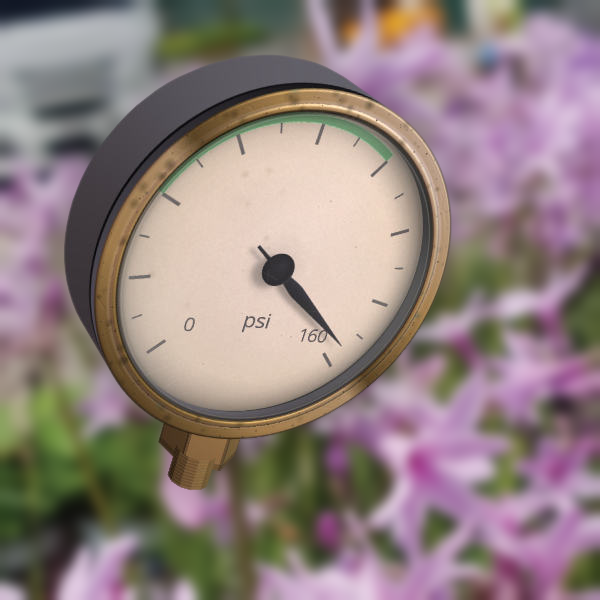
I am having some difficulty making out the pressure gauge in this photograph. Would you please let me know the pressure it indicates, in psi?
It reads 155 psi
